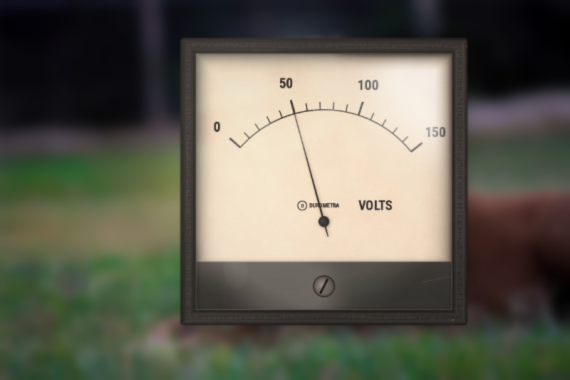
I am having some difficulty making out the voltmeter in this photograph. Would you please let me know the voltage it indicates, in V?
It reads 50 V
